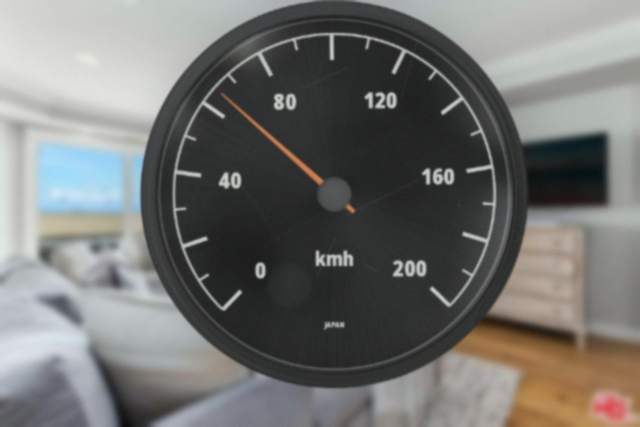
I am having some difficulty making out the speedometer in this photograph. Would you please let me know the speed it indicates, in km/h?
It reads 65 km/h
